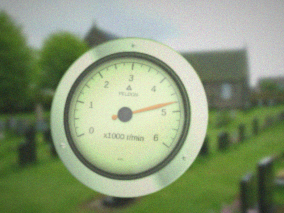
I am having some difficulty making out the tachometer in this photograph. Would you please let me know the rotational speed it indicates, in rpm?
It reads 4750 rpm
